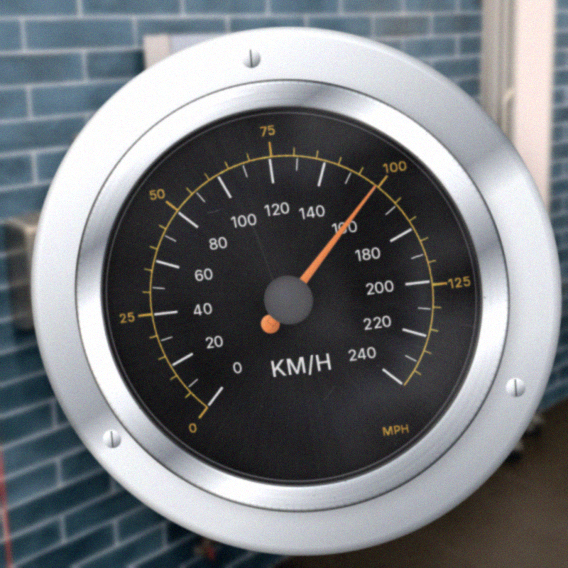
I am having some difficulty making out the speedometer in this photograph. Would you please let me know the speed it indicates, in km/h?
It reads 160 km/h
